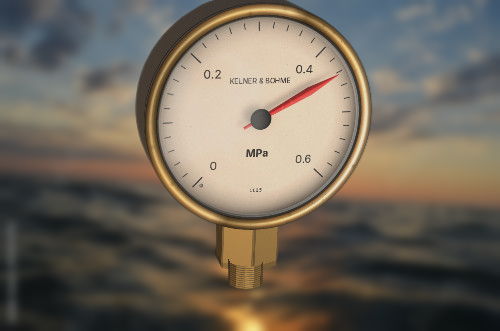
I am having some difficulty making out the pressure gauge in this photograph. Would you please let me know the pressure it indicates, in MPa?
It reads 0.44 MPa
